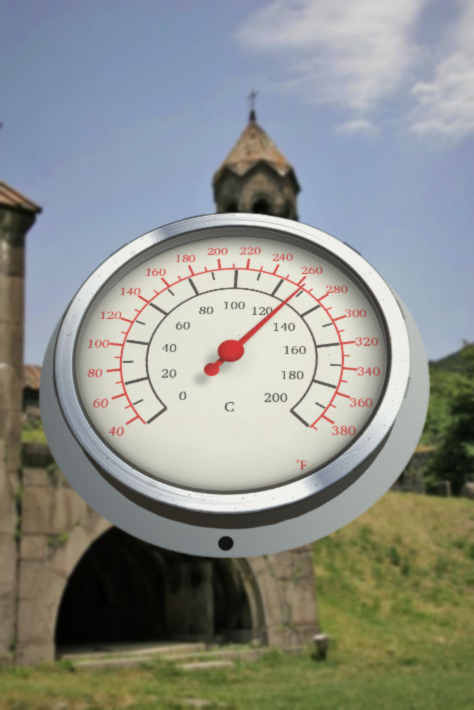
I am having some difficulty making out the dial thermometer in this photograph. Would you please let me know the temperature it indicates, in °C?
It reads 130 °C
